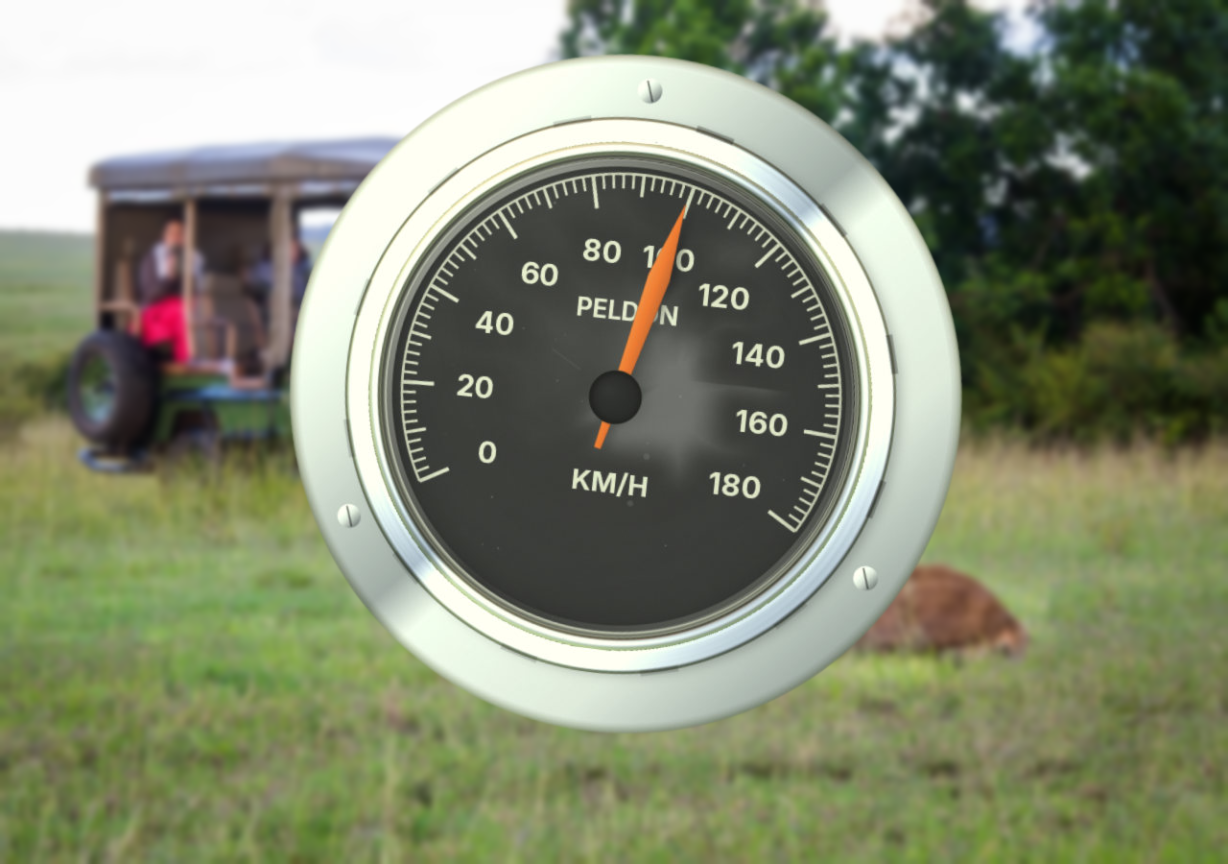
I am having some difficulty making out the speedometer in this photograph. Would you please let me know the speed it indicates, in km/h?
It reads 100 km/h
